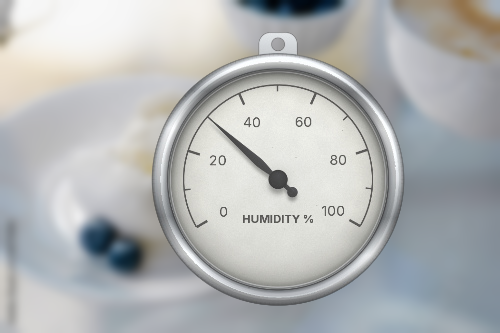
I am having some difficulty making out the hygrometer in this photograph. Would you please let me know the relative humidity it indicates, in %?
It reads 30 %
